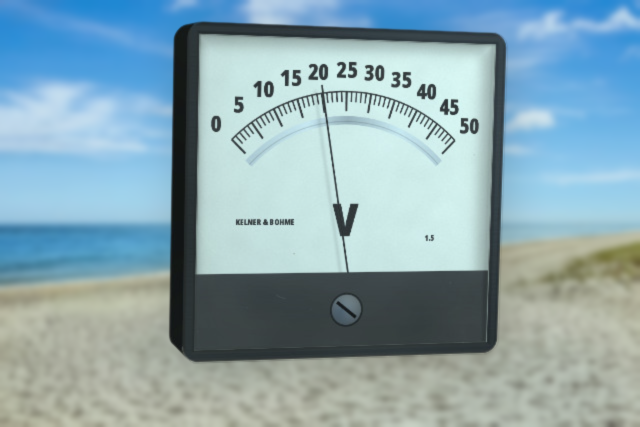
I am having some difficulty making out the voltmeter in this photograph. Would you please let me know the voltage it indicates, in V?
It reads 20 V
